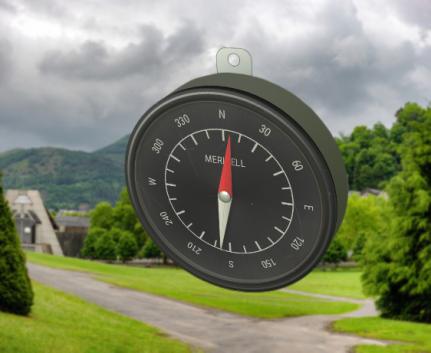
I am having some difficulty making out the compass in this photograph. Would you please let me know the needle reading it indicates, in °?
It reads 7.5 °
